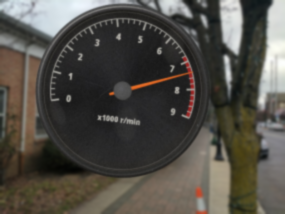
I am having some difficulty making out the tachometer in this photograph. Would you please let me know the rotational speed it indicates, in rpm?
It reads 7400 rpm
